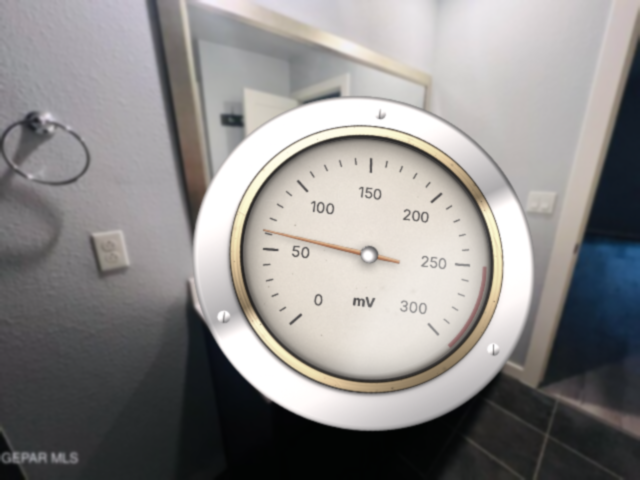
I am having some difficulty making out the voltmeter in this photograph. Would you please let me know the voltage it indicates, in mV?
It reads 60 mV
